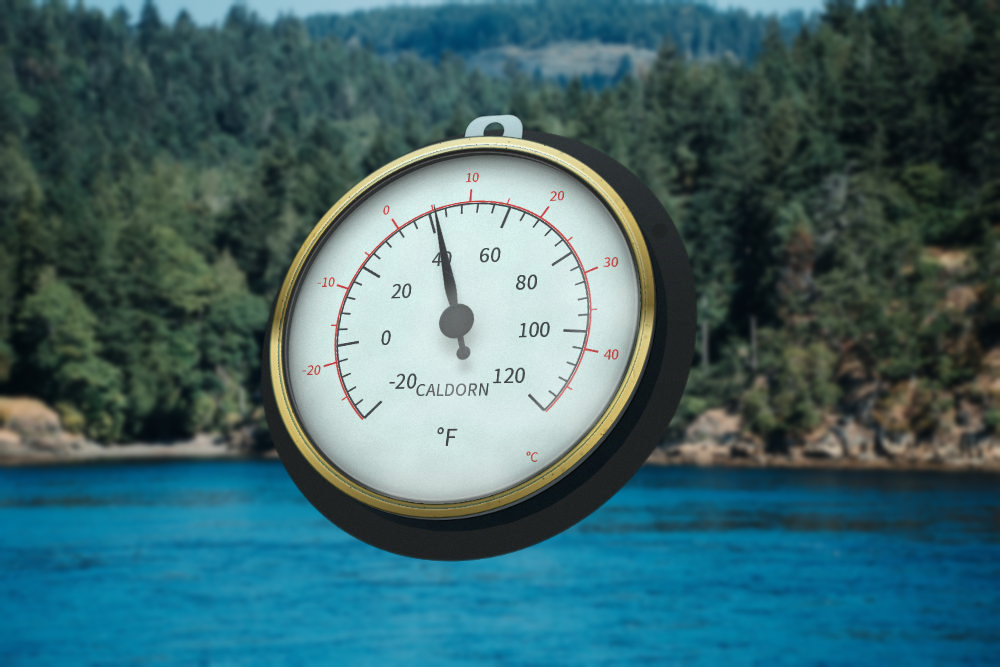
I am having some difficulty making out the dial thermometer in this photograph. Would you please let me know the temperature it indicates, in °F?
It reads 42 °F
